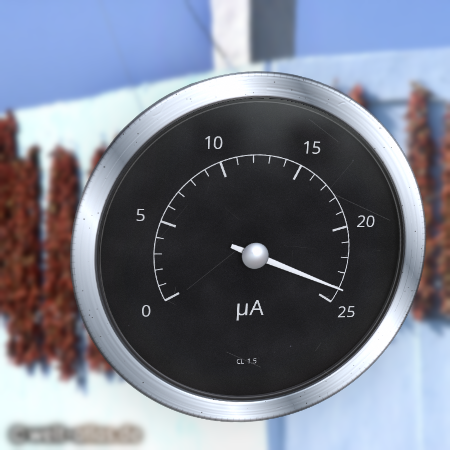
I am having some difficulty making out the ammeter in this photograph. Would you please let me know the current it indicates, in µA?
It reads 24 µA
